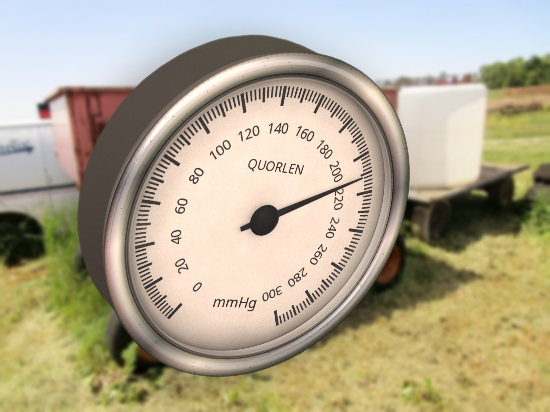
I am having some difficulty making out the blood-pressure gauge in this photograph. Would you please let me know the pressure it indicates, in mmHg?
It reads 210 mmHg
